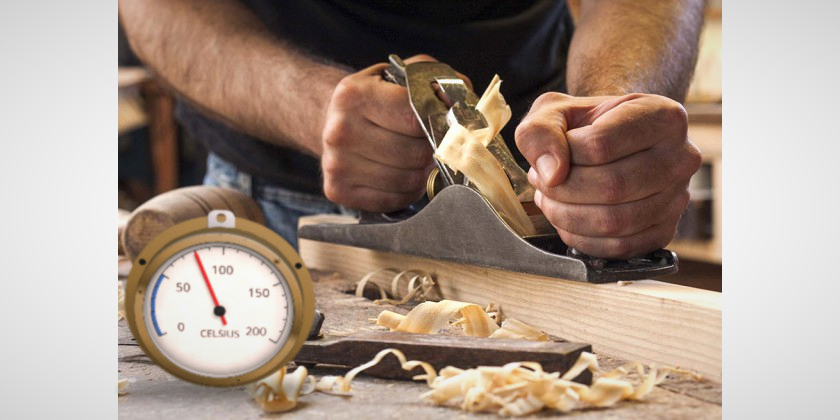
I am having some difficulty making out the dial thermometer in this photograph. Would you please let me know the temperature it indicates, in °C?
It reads 80 °C
